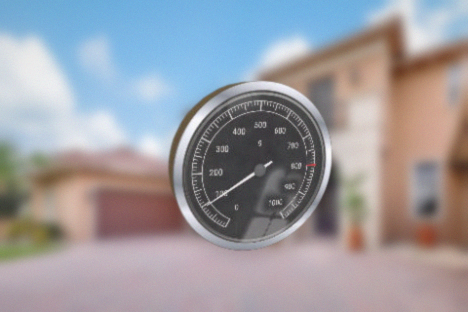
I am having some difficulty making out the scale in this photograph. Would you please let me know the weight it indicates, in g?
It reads 100 g
